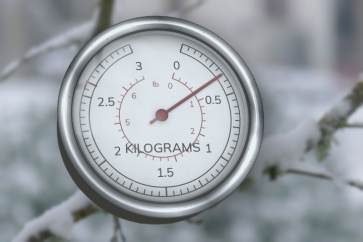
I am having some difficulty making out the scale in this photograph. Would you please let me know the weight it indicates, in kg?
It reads 0.35 kg
